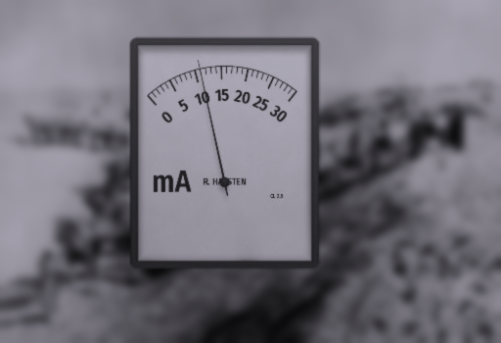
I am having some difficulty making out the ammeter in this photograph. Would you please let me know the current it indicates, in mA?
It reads 11 mA
